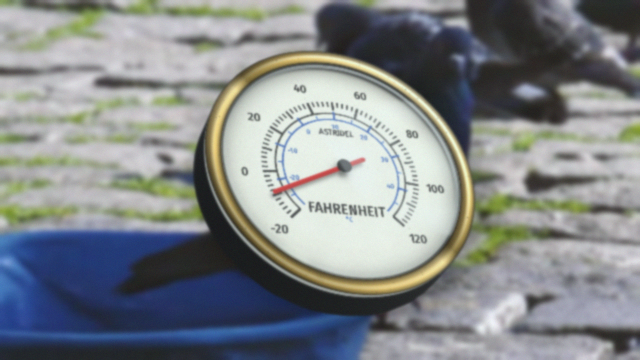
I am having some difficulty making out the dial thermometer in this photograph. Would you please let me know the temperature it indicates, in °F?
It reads -10 °F
